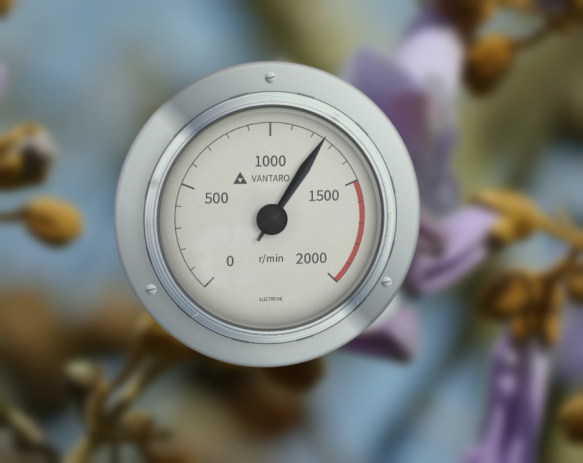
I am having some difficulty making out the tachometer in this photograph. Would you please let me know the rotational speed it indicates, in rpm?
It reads 1250 rpm
